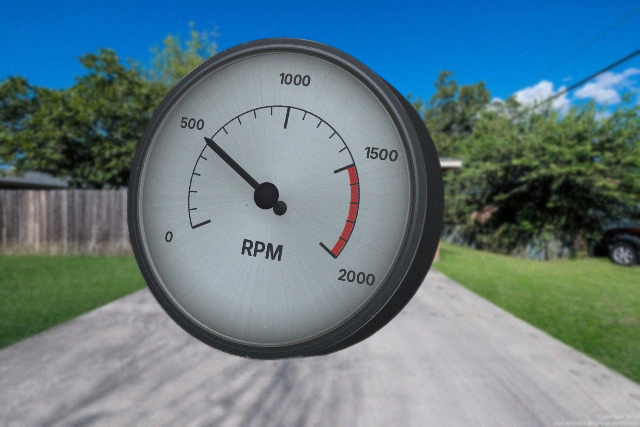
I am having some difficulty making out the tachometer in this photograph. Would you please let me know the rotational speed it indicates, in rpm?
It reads 500 rpm
